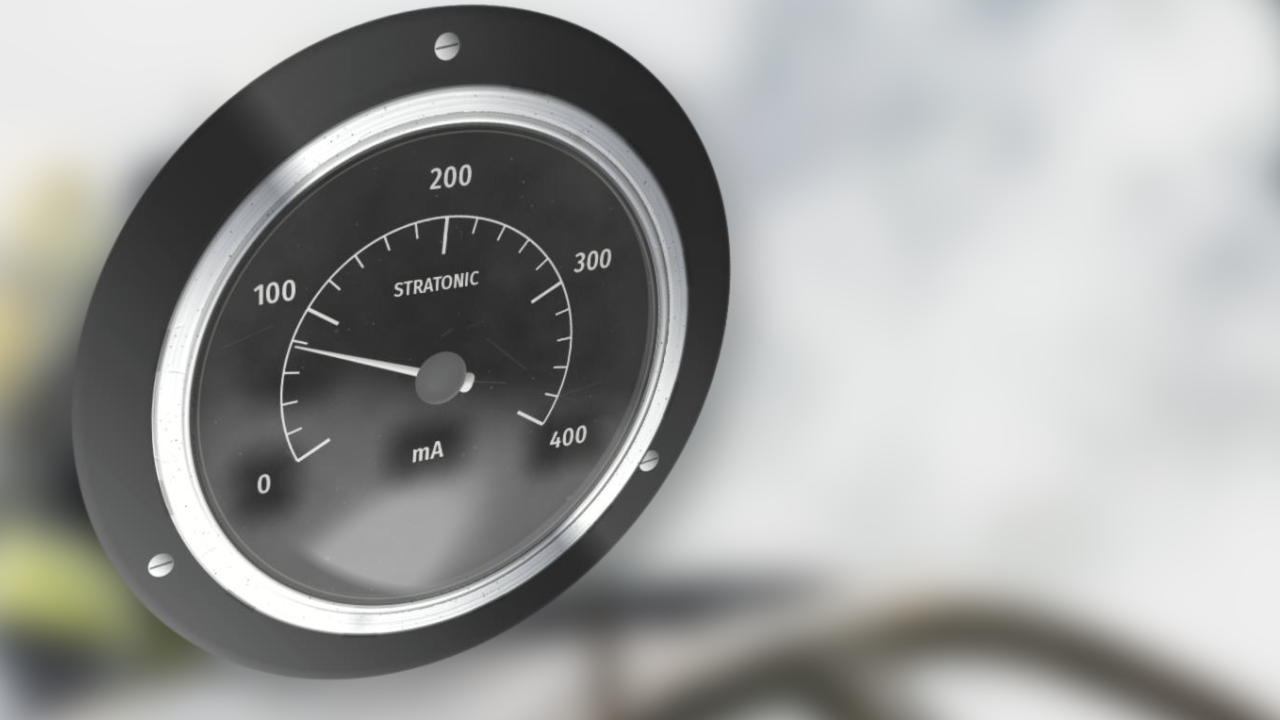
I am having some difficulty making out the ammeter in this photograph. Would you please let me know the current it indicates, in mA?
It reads 80 mA
